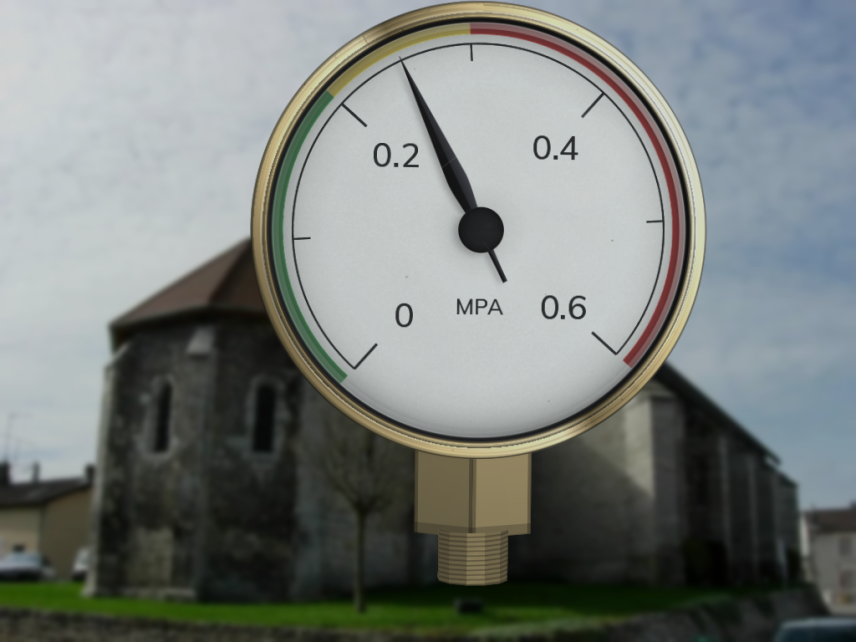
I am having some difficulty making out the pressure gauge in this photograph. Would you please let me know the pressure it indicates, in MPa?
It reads 0.25 MPa
